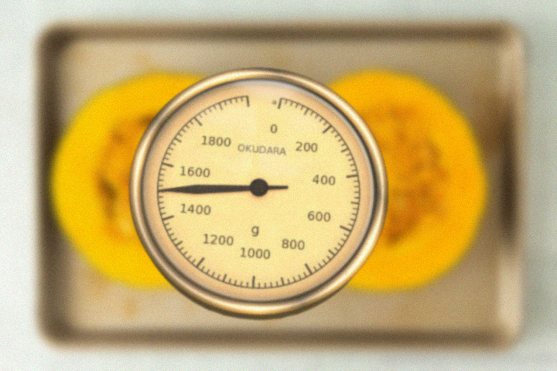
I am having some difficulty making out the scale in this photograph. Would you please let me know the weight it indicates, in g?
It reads 1500 g
